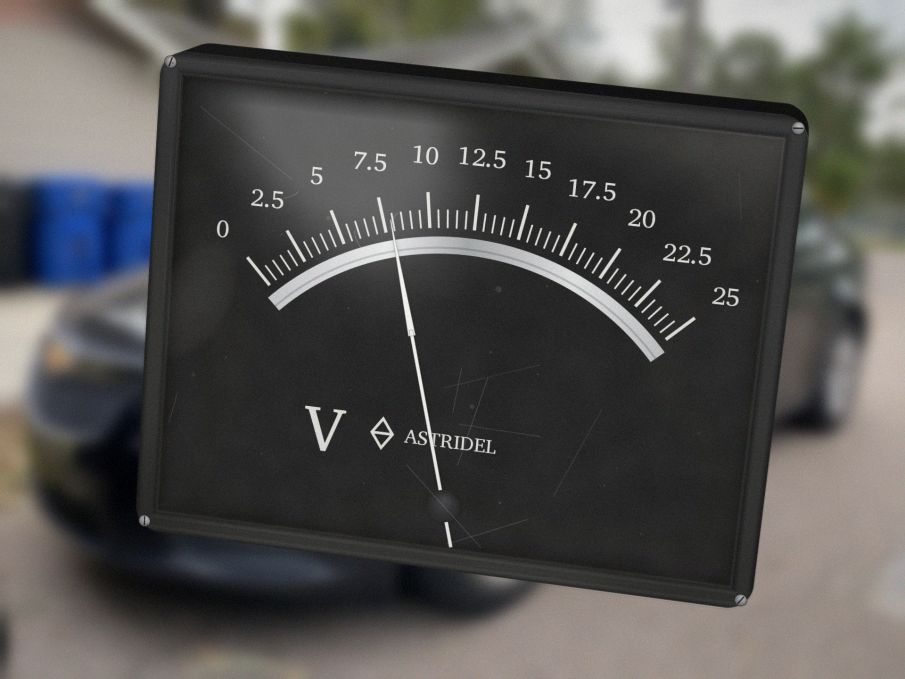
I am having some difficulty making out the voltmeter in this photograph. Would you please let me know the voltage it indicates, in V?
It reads 8 V
